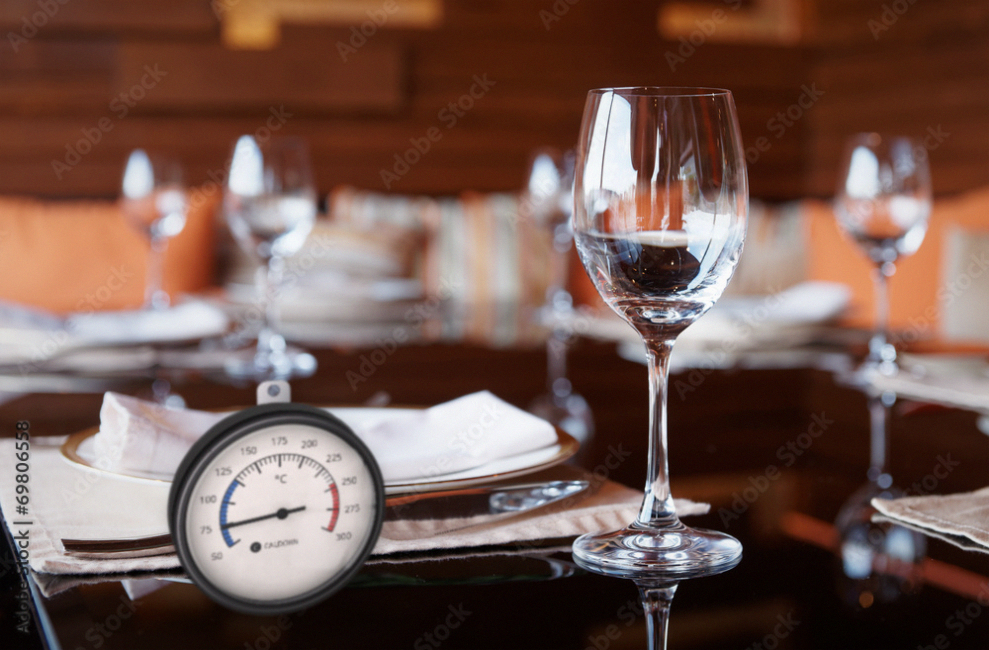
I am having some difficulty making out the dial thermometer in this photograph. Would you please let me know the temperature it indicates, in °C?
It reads 75 °C
